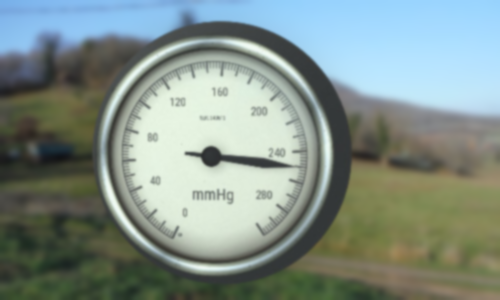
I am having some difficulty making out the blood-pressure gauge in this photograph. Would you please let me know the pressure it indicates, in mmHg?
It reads 250 mmHg
